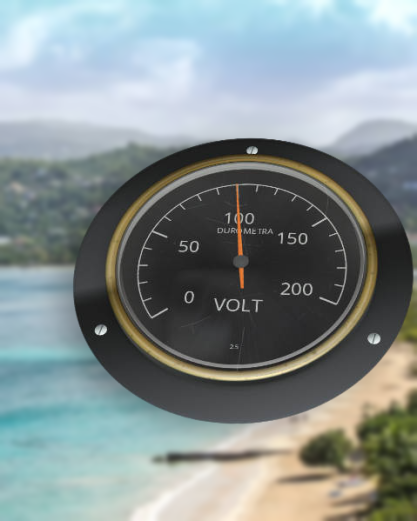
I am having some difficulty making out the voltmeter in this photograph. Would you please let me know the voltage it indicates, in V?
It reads 100 V
